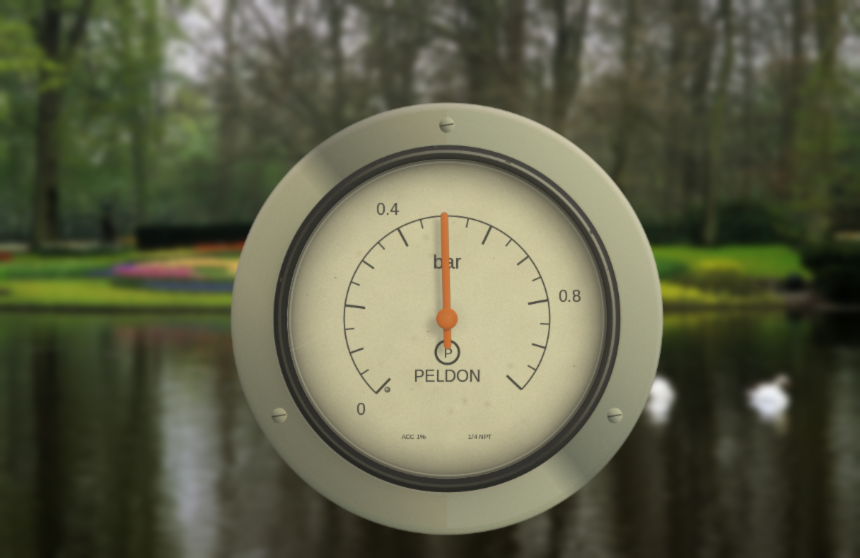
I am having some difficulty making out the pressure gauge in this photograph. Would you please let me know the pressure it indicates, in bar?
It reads 0.5 bar
